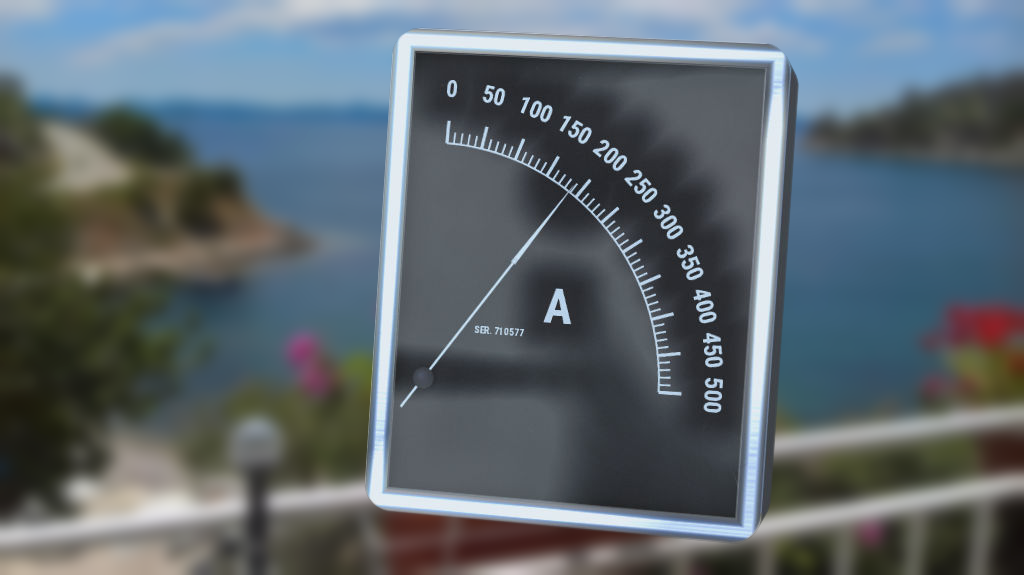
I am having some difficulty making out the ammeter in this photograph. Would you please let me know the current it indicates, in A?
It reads 190 A
